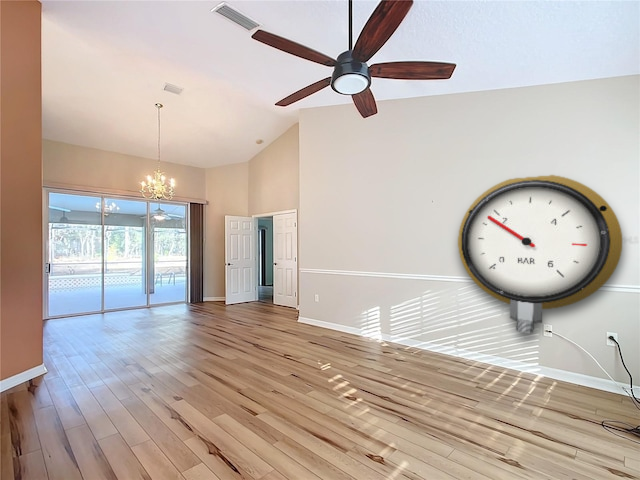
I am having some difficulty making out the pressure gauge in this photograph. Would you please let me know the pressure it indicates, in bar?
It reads 1.75 bar
